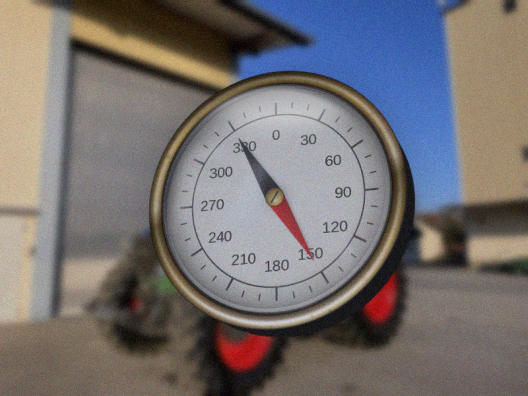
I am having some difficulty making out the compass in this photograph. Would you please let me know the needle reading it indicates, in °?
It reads 150 °
